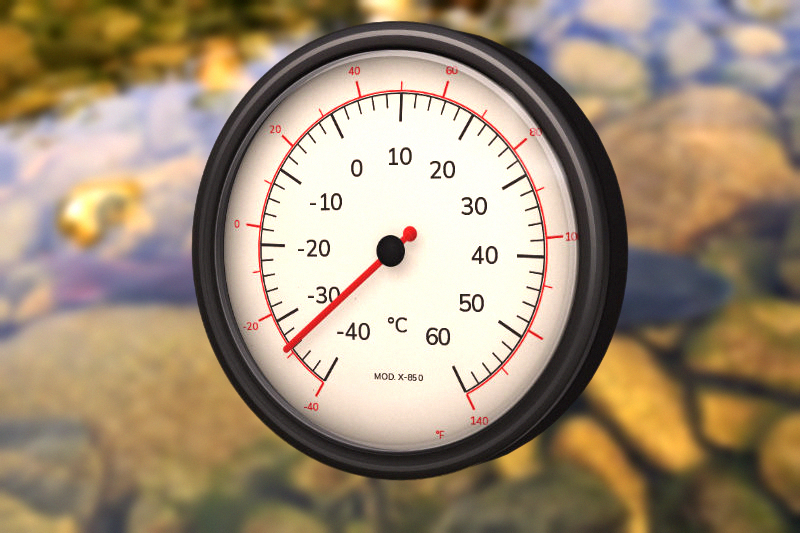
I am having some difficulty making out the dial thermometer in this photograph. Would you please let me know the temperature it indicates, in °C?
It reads -34 °C
